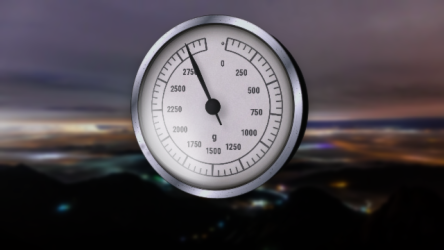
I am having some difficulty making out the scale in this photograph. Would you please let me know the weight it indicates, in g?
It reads 2850 g
